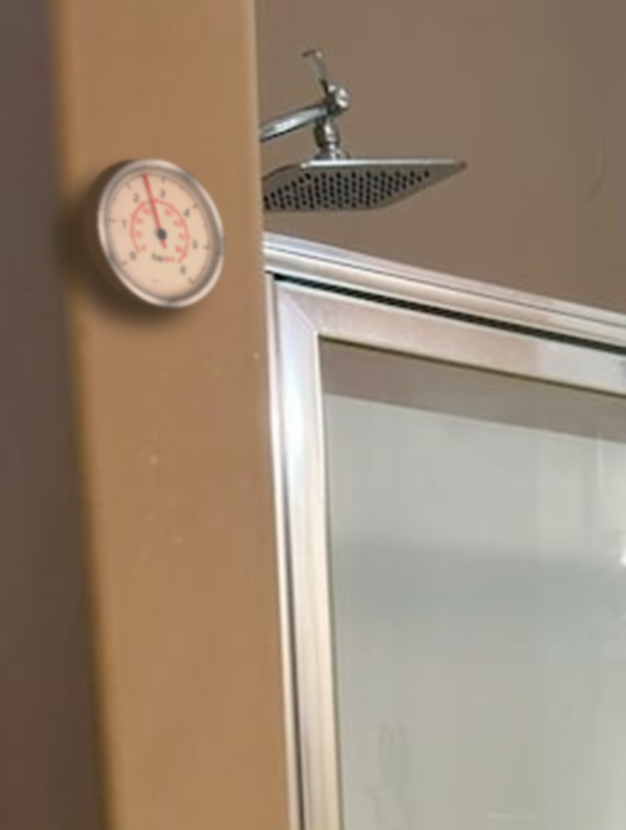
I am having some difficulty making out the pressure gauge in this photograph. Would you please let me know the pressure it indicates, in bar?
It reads 2.5 bar
